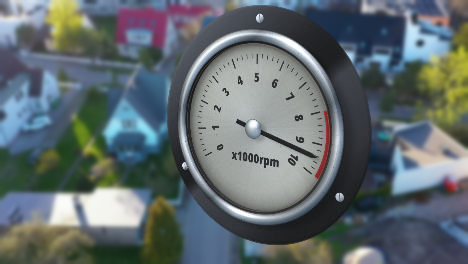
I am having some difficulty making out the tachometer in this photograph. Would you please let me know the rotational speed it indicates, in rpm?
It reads 9400 rpm
